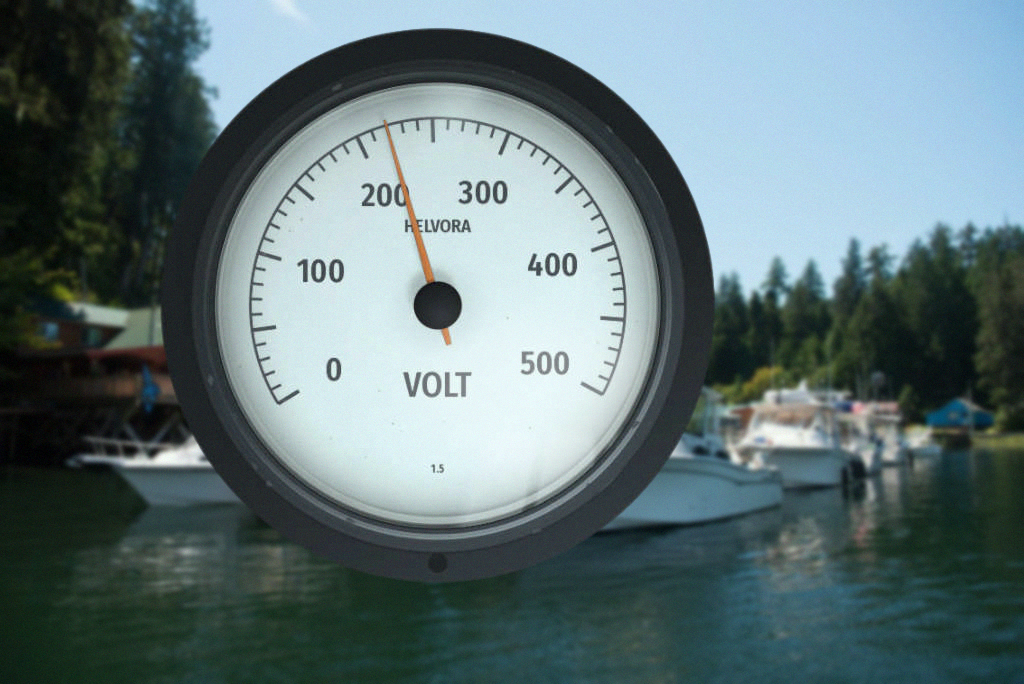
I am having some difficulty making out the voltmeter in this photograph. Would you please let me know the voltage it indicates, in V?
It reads 220 V
